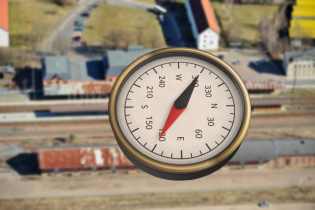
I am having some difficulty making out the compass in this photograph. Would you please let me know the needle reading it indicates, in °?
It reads 120 °
